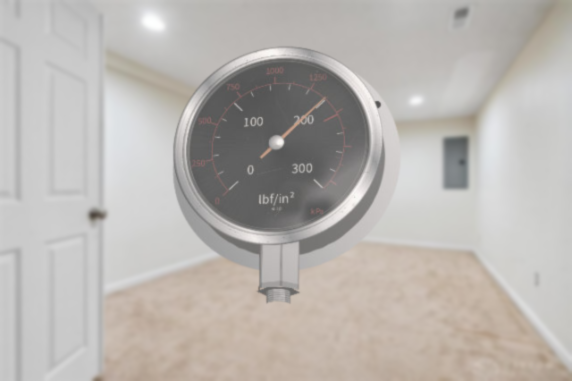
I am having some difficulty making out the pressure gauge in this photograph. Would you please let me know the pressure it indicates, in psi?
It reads 200 psi
